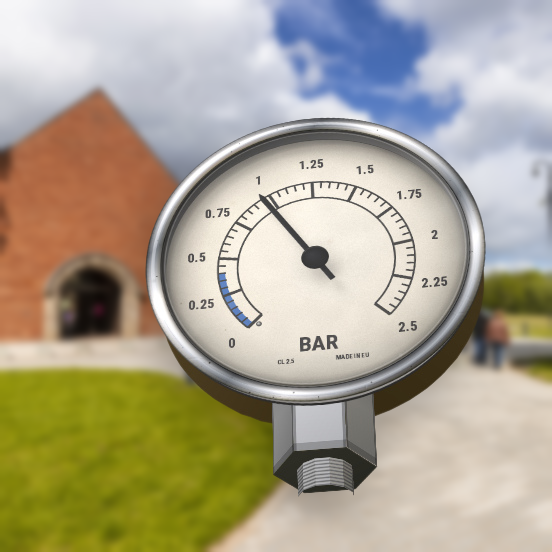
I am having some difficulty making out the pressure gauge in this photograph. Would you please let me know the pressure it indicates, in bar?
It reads 0.95 bar
